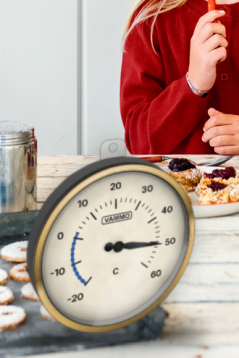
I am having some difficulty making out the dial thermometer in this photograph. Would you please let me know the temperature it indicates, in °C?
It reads 50 °C
